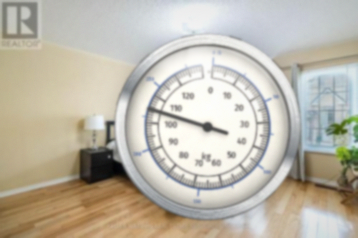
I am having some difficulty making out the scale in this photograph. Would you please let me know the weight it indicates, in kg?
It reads 105 kg
